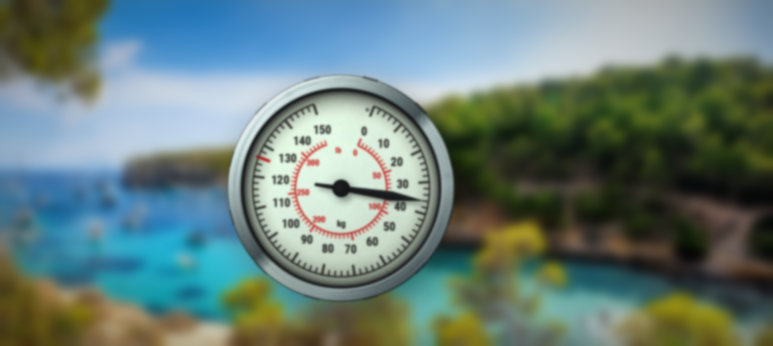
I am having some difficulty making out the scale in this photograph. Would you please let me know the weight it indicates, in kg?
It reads 36 kg
